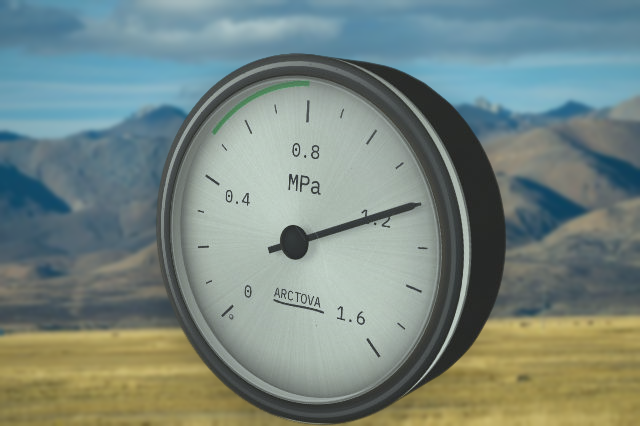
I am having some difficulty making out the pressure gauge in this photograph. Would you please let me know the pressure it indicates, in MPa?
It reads 1.2 MPa
